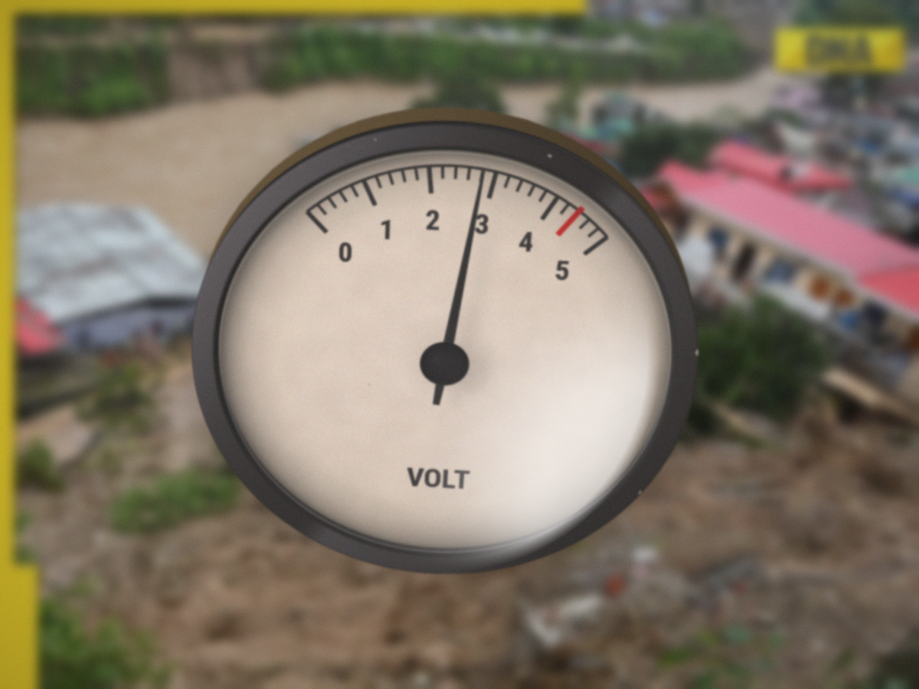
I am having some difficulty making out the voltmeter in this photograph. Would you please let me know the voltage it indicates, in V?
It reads 2.8 V
